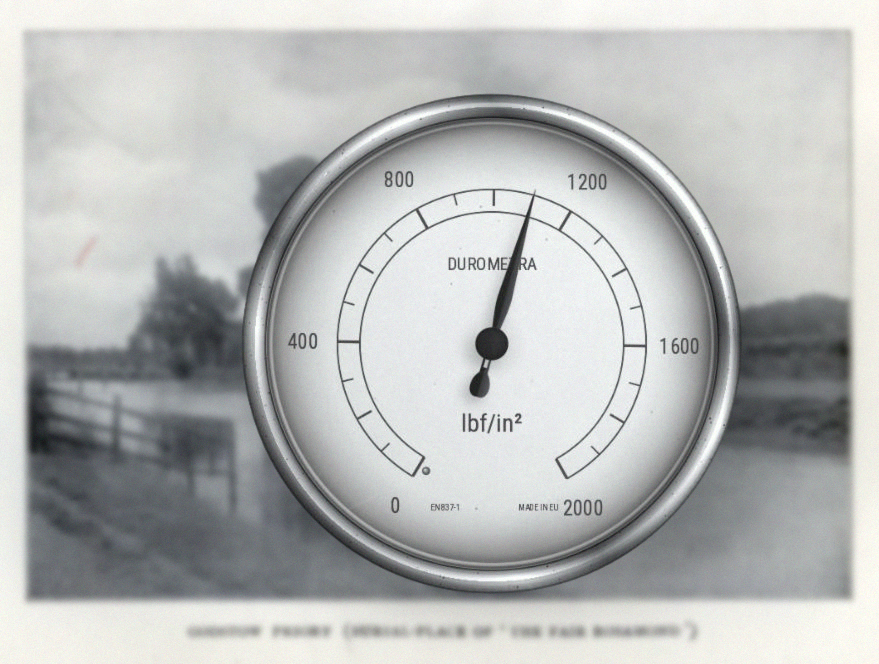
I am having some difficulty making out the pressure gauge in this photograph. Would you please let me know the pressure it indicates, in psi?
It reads 1100 psi
